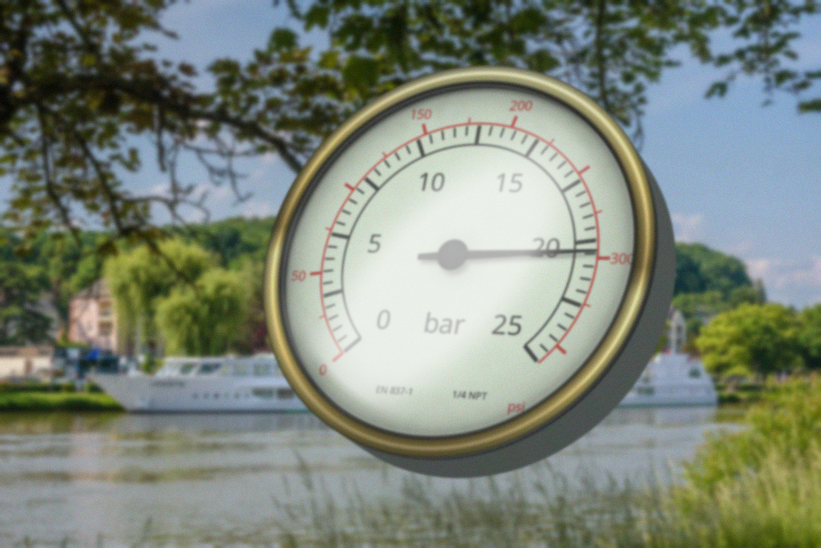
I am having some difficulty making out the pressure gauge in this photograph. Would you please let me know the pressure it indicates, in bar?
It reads 20.5 bar
